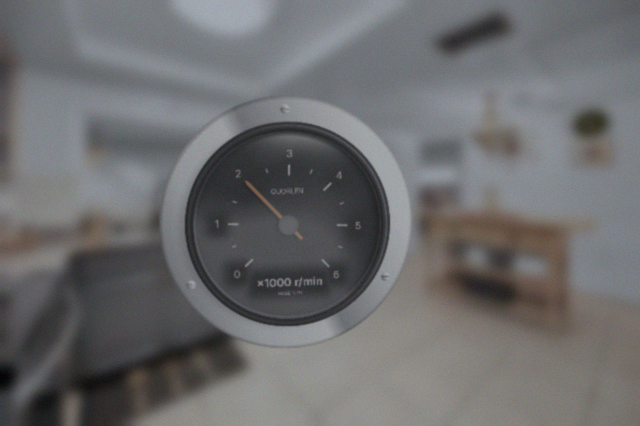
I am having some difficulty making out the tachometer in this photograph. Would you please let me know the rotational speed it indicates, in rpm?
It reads 2000 rpm
